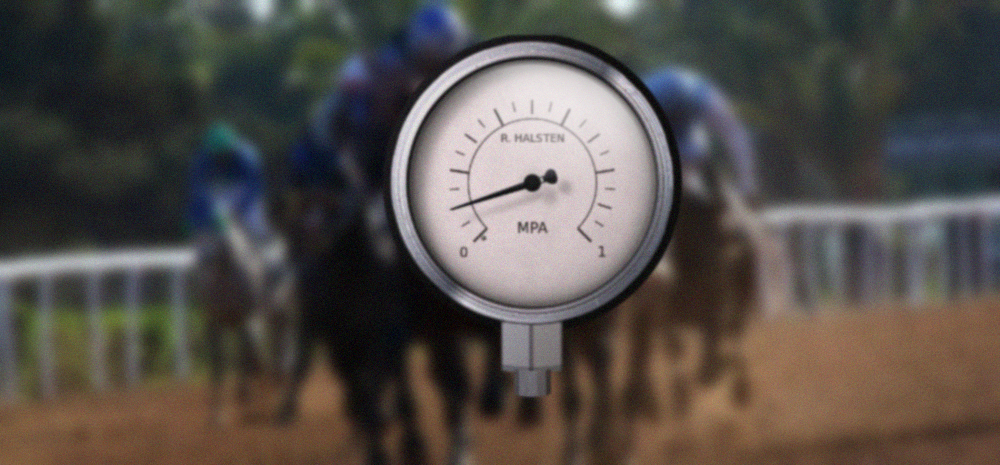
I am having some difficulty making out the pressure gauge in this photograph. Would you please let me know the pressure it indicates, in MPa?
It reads 0.1 MPa
